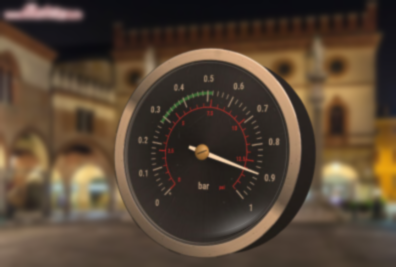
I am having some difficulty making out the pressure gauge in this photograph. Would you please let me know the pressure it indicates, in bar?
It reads 0.9 bar
